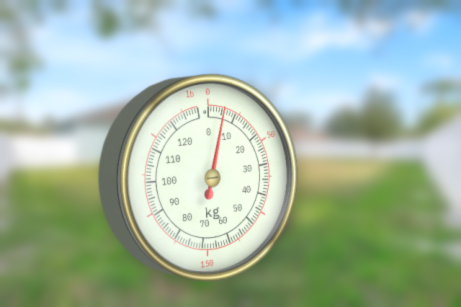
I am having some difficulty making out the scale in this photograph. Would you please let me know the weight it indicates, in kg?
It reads 5 kg
